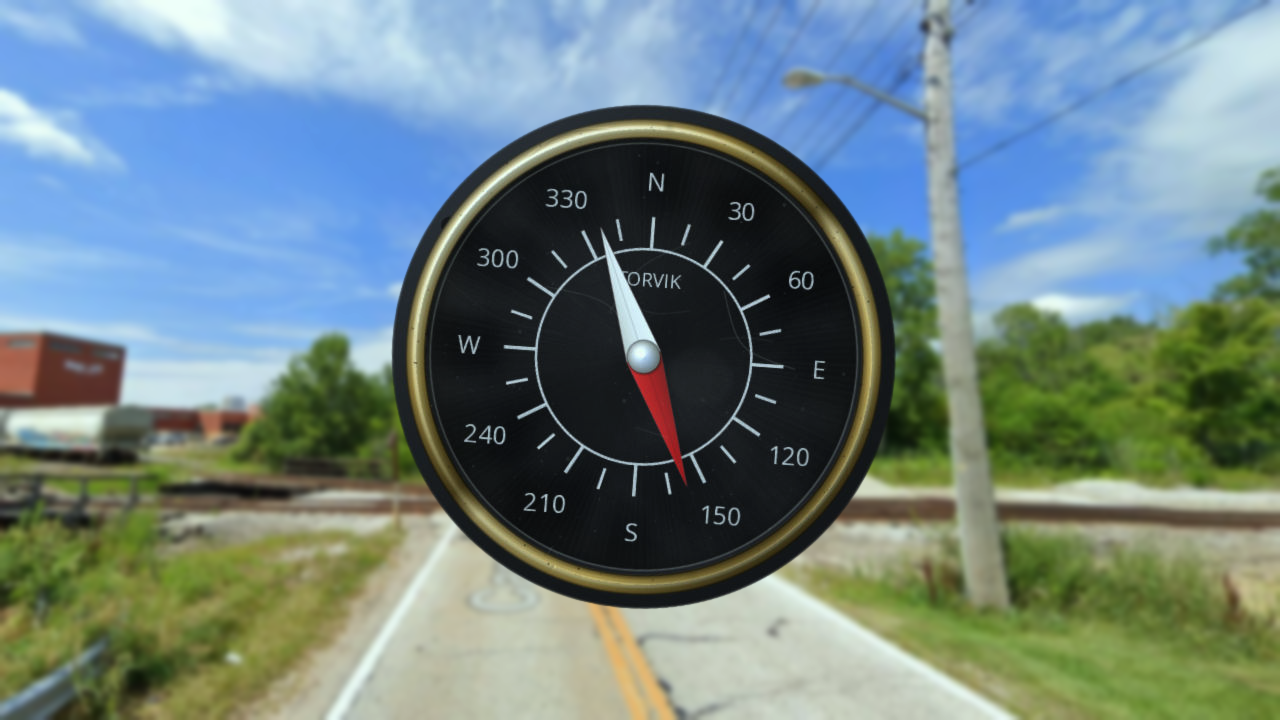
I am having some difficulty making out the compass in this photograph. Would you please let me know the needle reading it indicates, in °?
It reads 157.5 °
